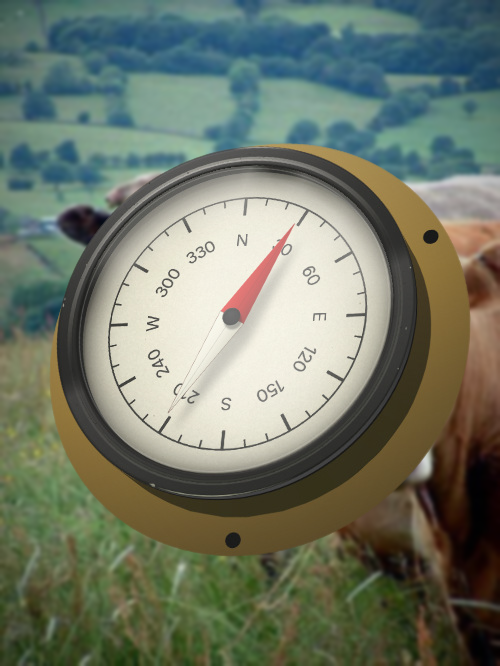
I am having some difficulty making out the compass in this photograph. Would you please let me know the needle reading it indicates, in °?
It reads 30 °
